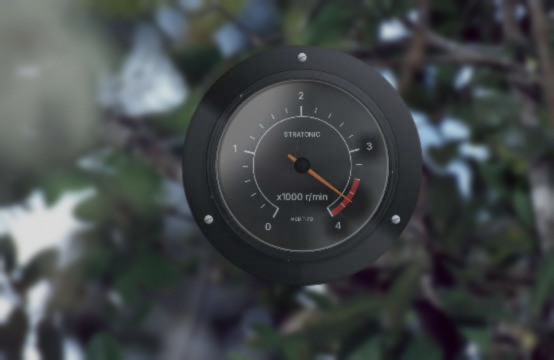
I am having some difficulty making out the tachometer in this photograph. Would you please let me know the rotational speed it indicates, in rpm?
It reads 3700 rpm
